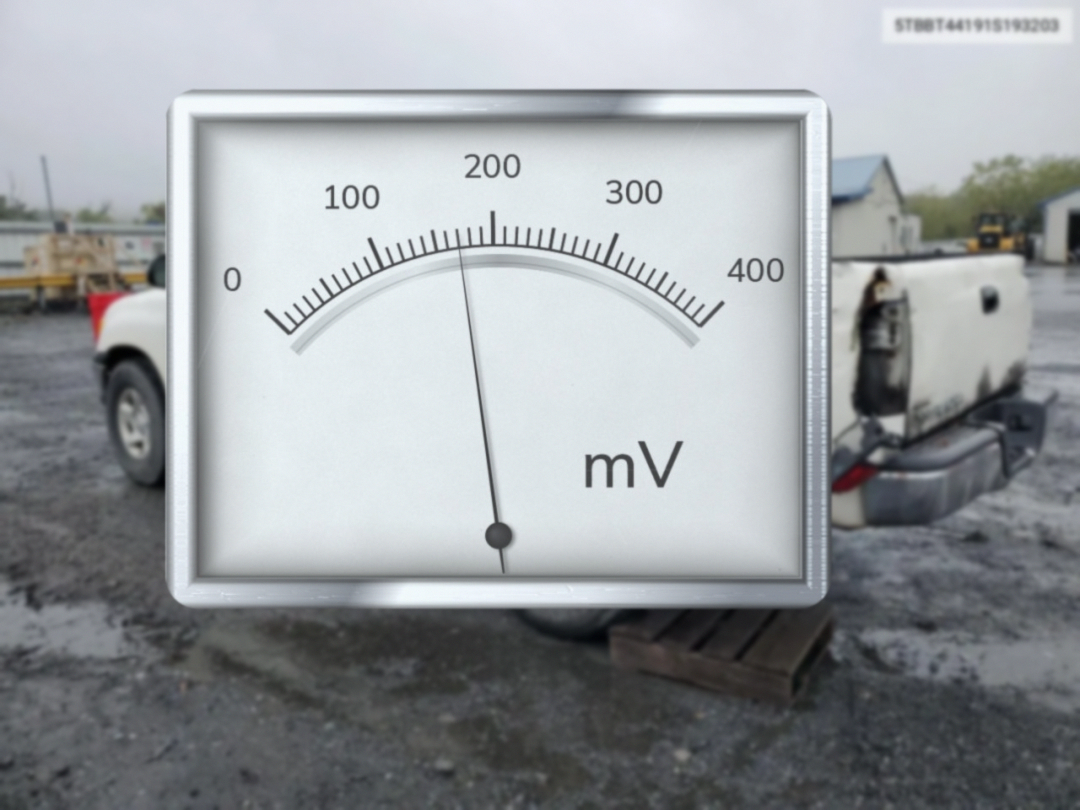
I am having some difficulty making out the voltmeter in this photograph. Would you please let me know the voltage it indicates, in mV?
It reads 170 mV
